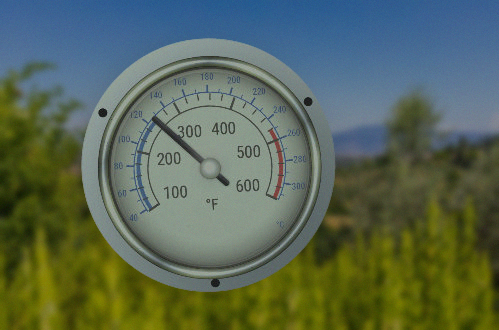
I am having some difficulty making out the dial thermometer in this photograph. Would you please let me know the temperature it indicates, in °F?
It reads 260 °F
